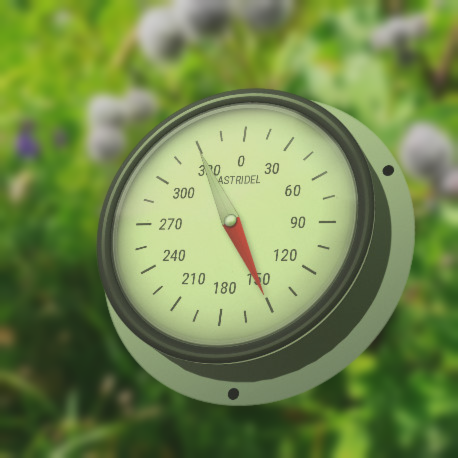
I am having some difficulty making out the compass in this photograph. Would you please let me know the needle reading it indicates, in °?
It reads 150 °
